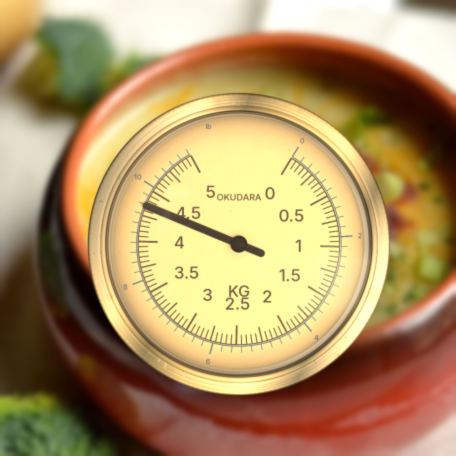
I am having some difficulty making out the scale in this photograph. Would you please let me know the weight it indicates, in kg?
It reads 4.35 kg
